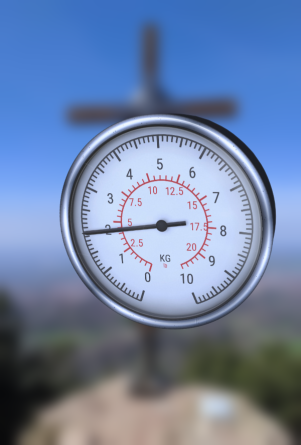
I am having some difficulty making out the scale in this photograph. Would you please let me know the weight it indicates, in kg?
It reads 2 kg
